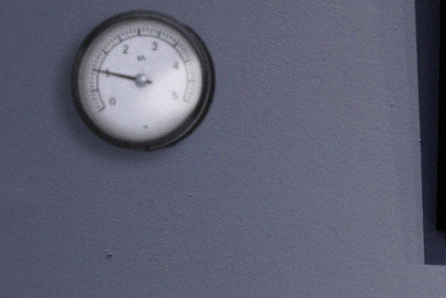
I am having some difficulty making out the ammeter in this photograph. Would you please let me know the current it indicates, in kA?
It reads 1 kA
